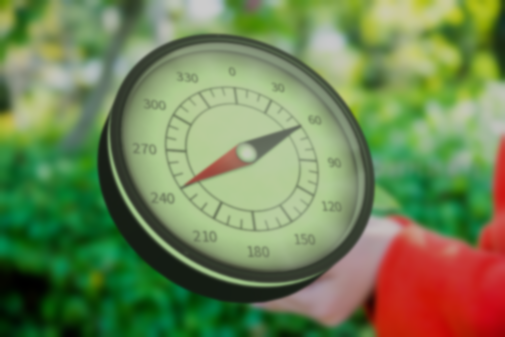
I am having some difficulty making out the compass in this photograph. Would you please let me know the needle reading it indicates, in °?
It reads 240 °
